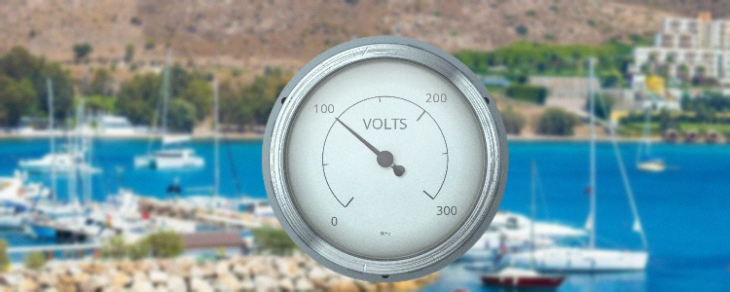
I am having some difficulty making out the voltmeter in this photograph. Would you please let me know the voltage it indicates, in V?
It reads 100 V
